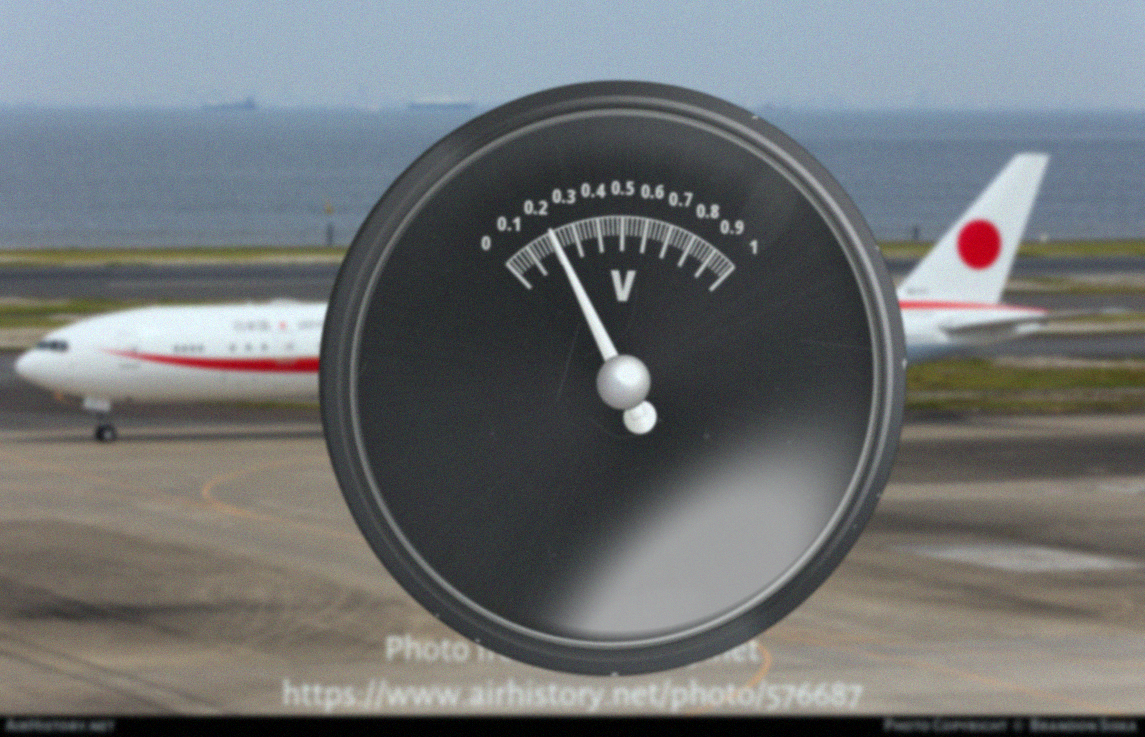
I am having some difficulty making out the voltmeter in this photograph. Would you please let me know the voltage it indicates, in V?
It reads 0.2 V
